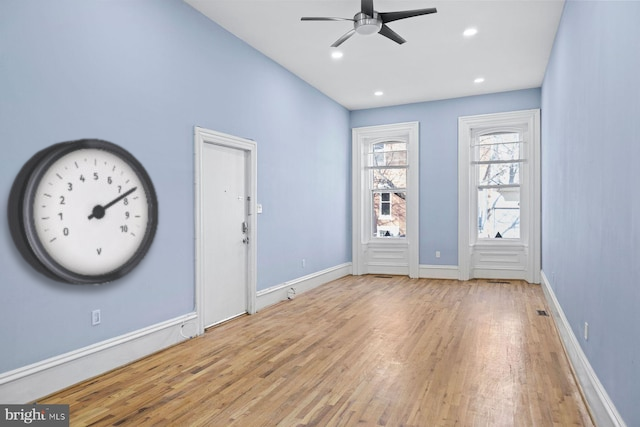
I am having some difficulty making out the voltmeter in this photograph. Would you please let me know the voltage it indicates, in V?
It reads 7.5 V
